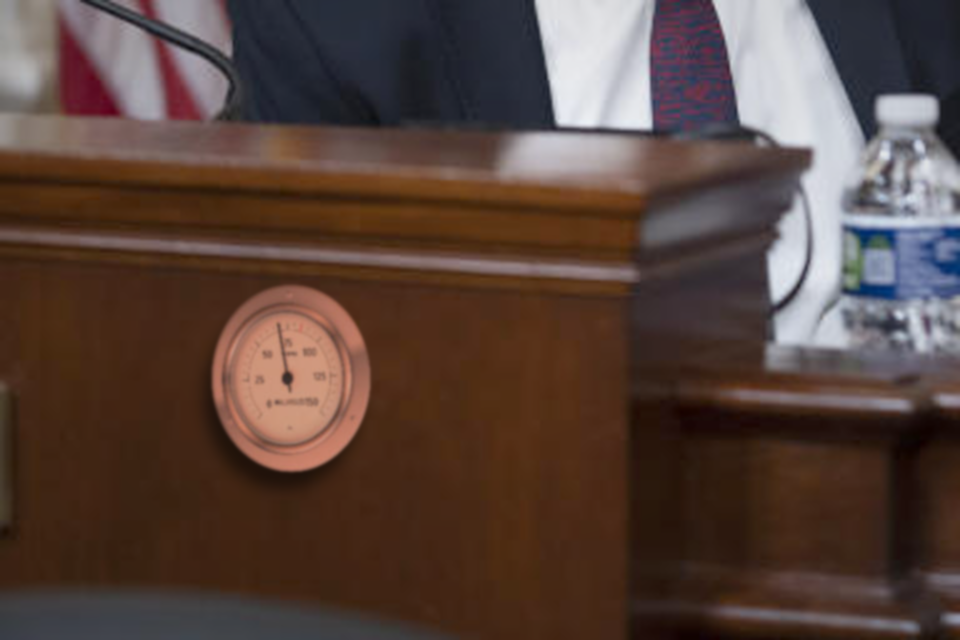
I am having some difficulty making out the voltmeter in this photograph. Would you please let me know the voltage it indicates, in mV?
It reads 70 mV
